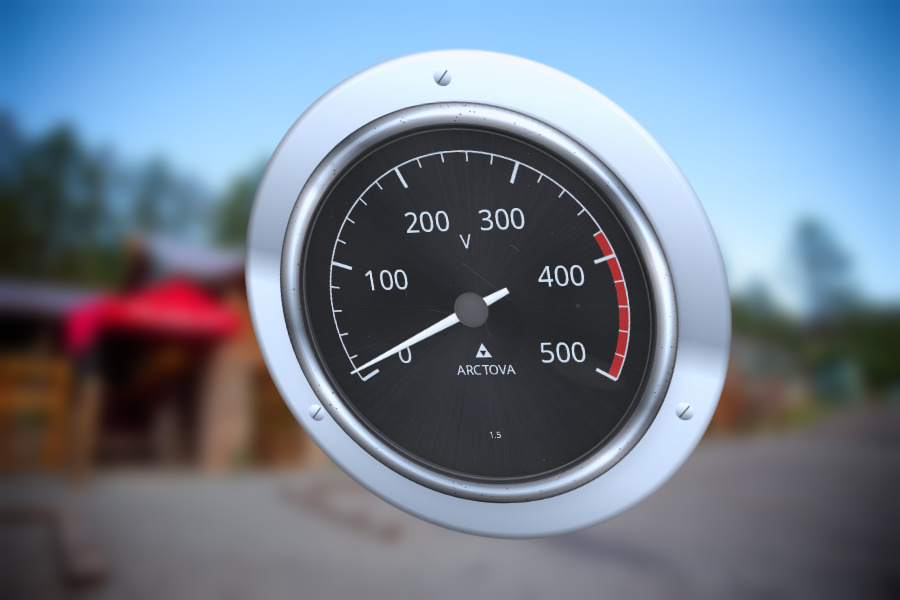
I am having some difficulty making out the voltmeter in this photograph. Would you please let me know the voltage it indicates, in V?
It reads 10 V
